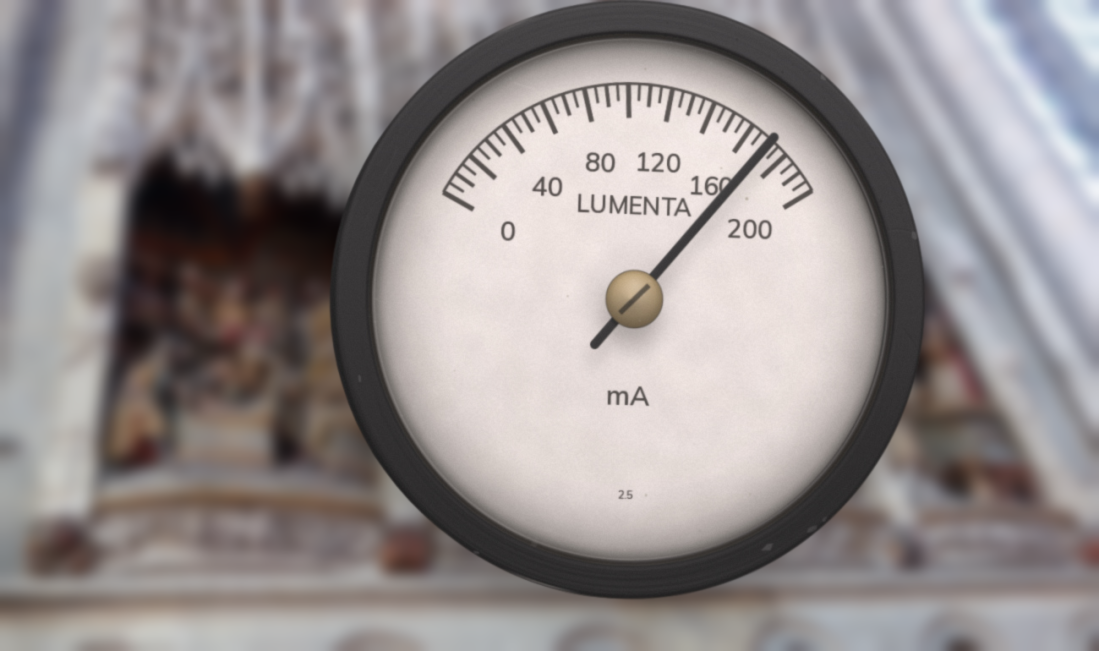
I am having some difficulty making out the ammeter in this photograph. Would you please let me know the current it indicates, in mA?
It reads 170 mA
